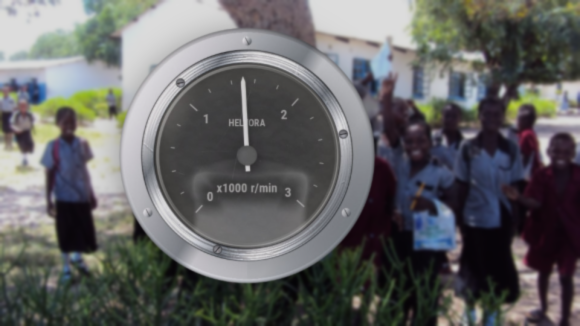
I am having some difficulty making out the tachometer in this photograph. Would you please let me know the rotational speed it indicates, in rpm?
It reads 1500 rpm
